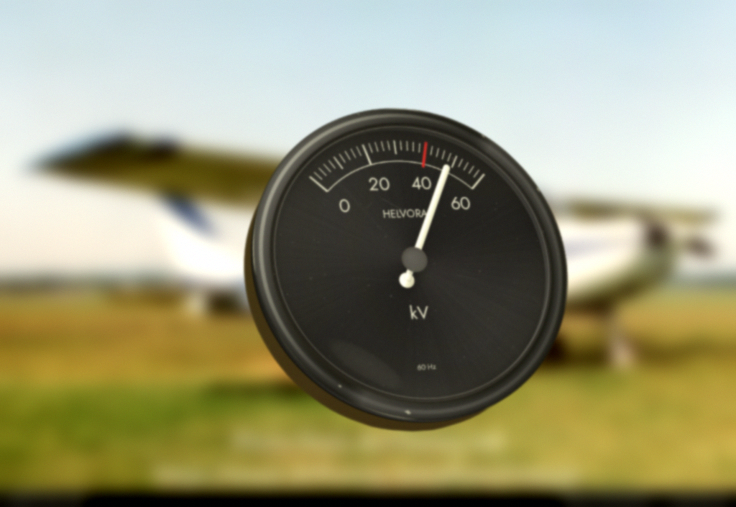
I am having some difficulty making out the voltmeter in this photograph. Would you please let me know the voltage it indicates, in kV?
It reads 48 kV
